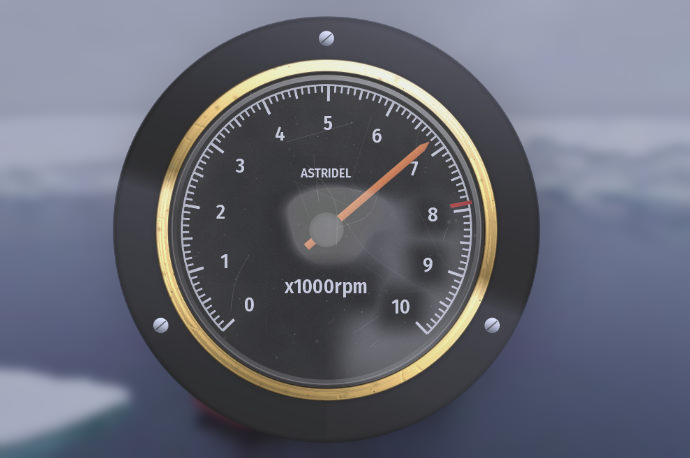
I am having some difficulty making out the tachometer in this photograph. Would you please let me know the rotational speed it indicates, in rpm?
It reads 6800 rpm
